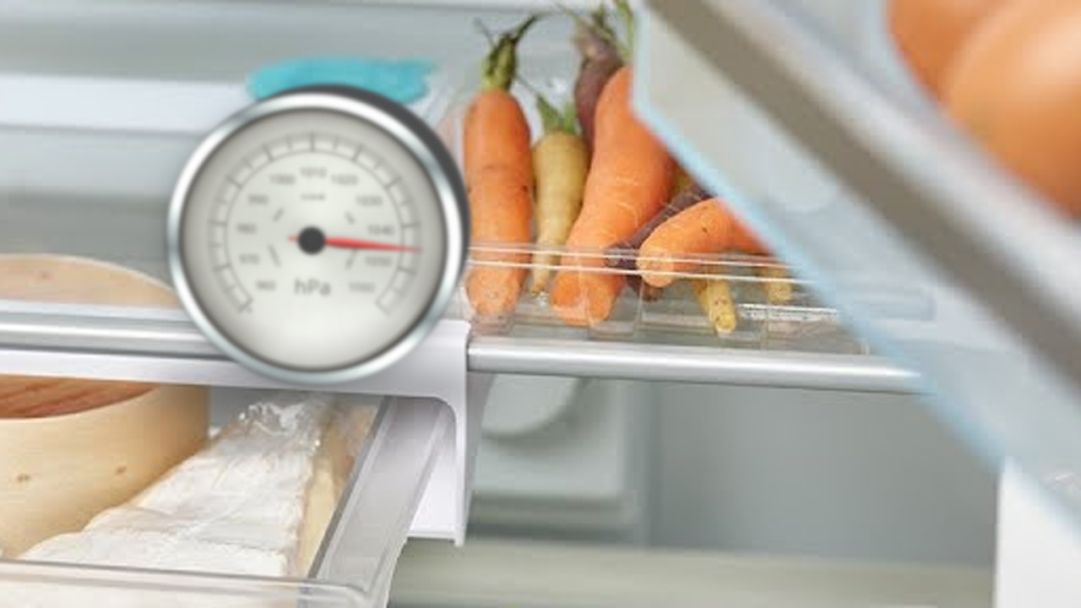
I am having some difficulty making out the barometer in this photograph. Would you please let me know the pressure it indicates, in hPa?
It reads 1045 hPa
